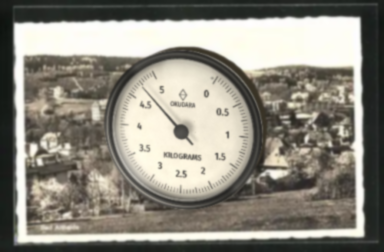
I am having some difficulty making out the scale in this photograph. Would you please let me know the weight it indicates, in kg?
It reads 4.75 kg
